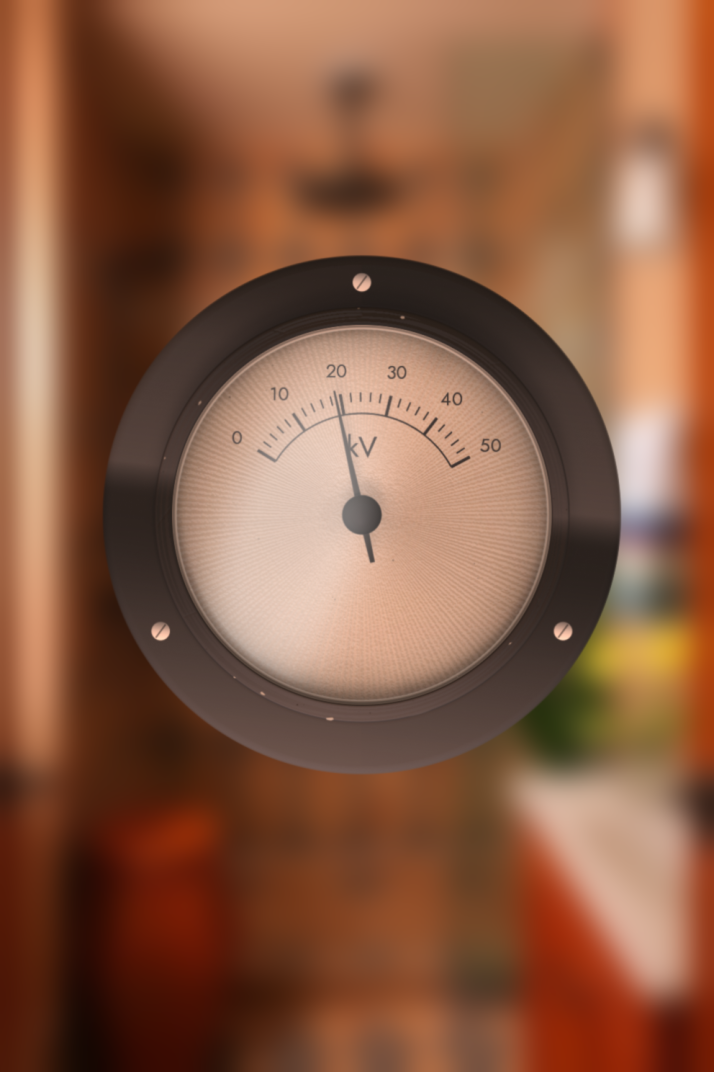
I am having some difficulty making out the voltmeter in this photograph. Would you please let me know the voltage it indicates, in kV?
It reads 19 kV
